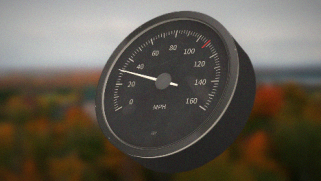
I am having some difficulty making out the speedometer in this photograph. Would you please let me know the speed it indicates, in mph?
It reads 30 mph
